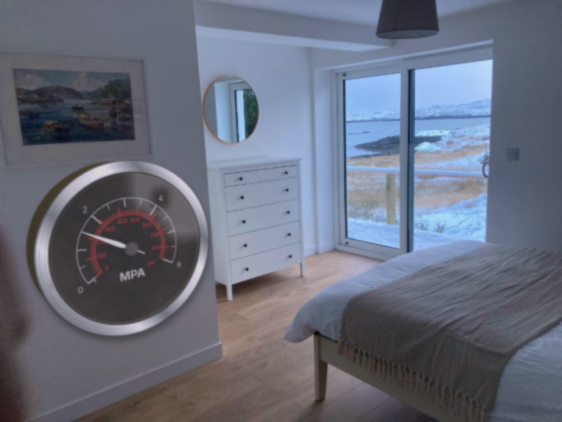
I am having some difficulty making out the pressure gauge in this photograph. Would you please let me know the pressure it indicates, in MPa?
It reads 1.5 MPa
